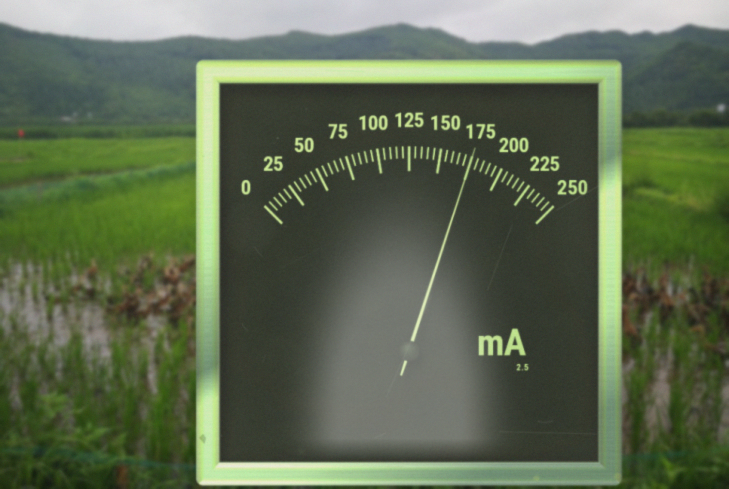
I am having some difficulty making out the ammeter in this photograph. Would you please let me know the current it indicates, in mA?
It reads 175 mA
